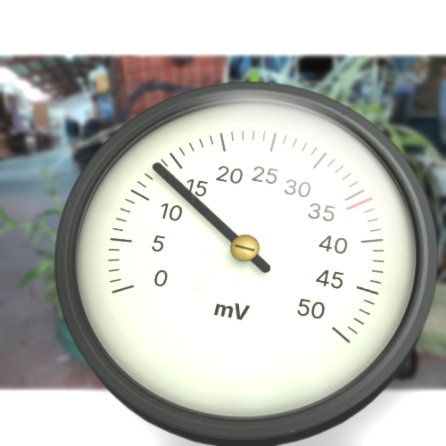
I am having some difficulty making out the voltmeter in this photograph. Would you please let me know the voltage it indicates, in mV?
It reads 13 mV
